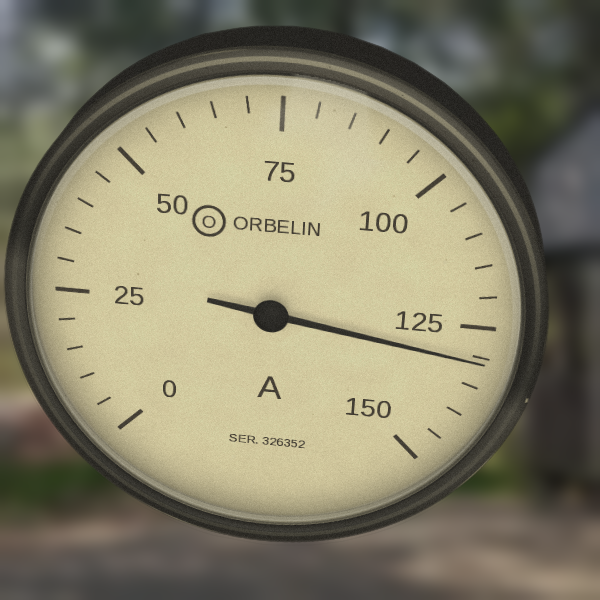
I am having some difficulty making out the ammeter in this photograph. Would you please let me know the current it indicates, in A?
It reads 130 A
